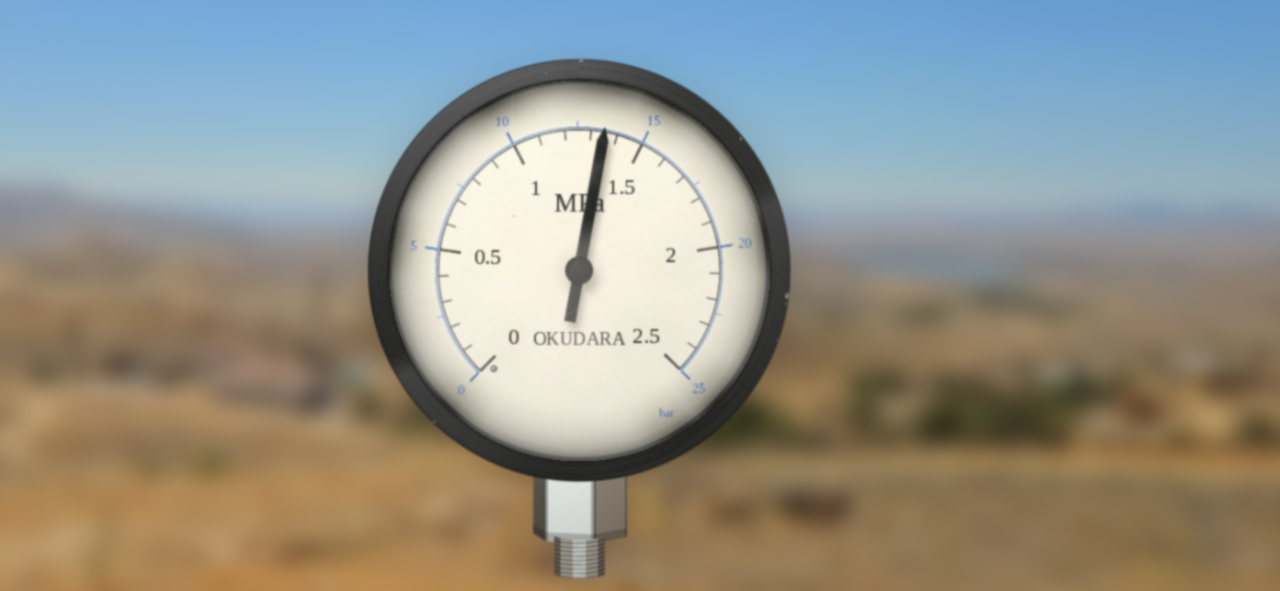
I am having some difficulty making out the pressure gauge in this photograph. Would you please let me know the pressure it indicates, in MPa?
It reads 1.35 MPa
